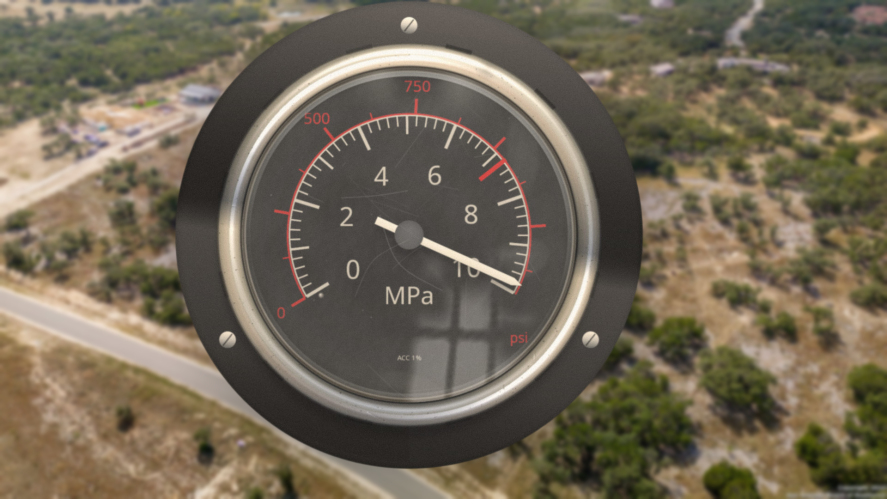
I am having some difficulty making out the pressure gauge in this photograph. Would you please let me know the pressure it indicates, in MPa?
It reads 9.8 MPa
